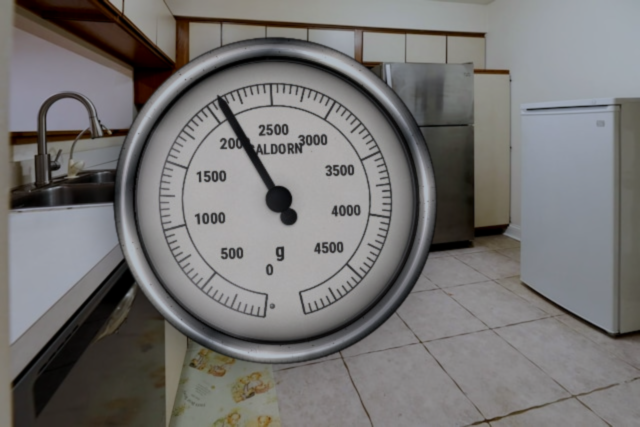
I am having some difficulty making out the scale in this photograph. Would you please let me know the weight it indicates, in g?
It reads 2100 g
